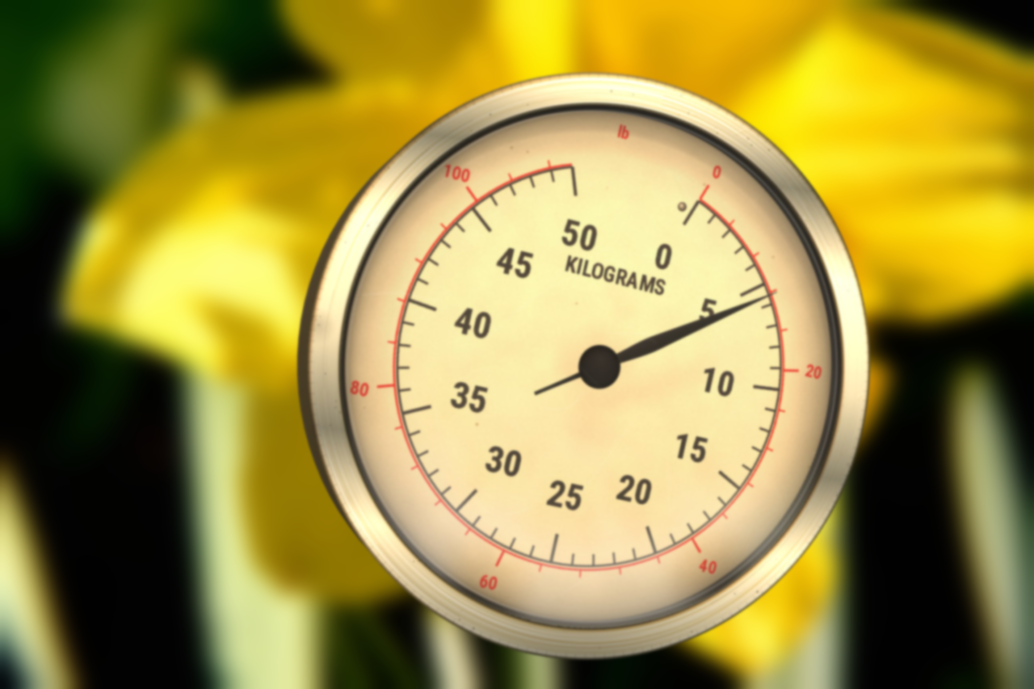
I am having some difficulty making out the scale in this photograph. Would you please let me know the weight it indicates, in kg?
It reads 5.5 kg
